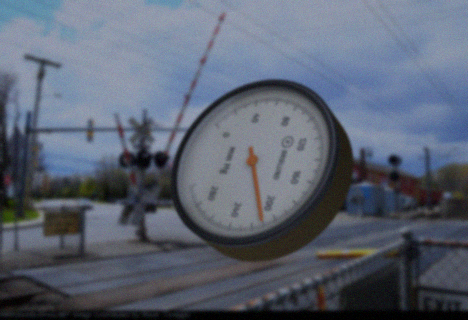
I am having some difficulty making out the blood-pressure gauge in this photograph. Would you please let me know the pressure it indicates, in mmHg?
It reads 210 mmHg
